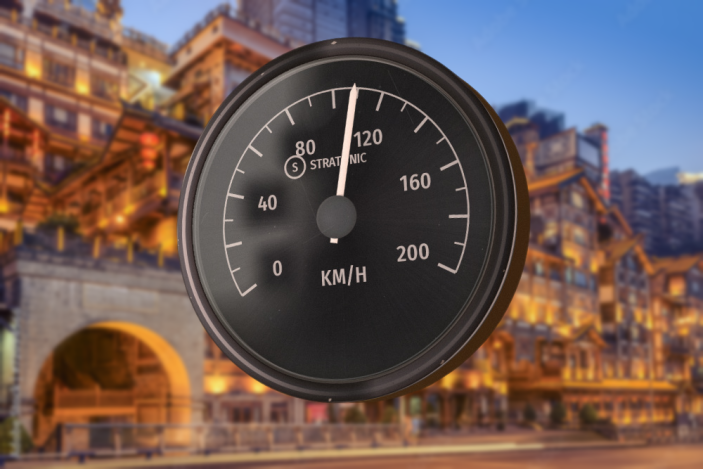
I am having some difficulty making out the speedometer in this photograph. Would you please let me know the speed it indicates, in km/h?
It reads 110 km/h
